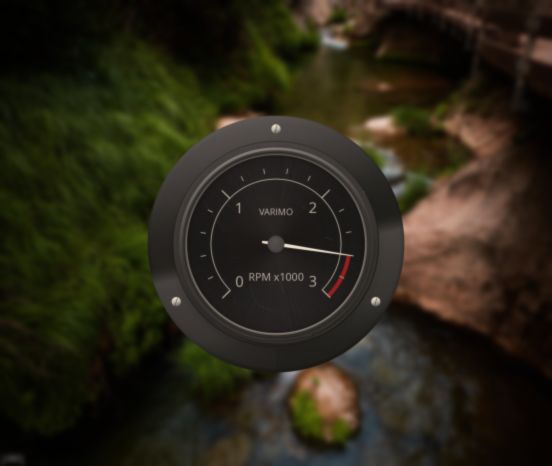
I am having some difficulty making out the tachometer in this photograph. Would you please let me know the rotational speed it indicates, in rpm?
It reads 2600 rpm
